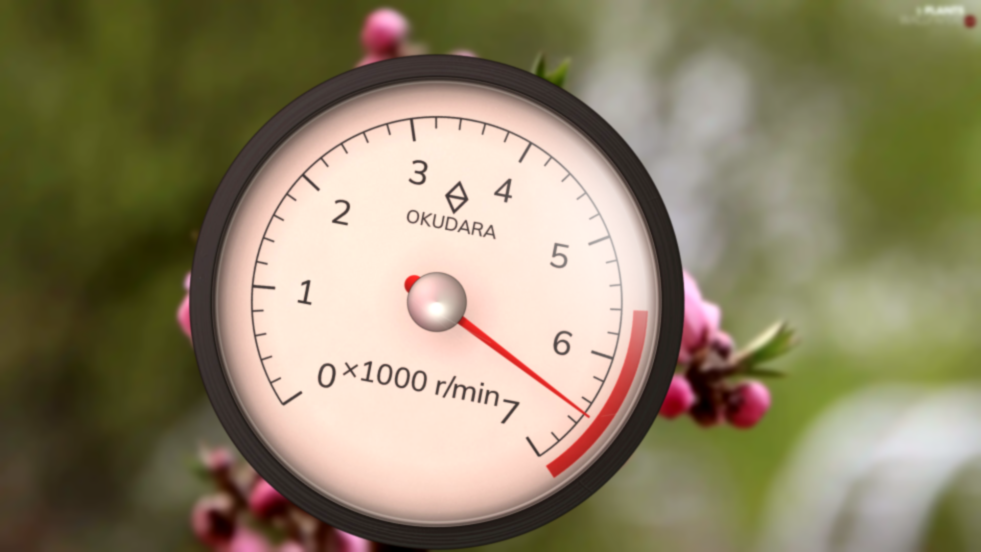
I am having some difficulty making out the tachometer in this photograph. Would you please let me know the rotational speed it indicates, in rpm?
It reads 6500 rpm
